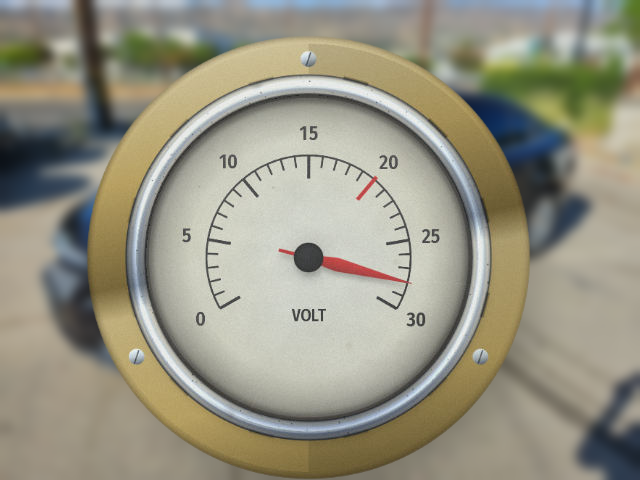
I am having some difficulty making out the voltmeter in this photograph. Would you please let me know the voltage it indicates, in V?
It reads 28 V
